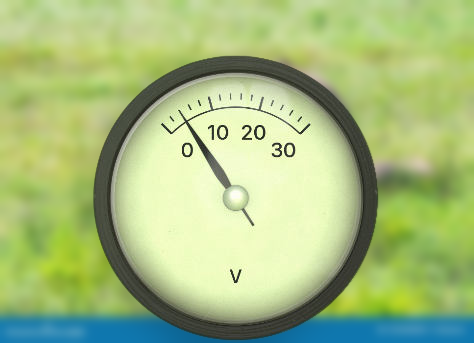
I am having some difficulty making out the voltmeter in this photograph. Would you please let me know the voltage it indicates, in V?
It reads 4 V
